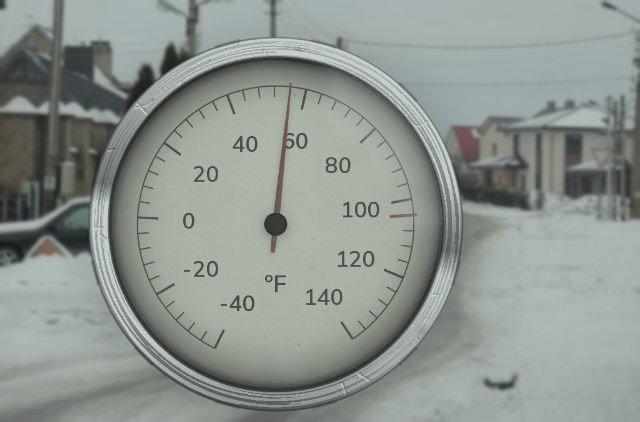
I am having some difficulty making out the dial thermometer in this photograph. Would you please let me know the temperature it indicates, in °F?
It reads 56 °F
